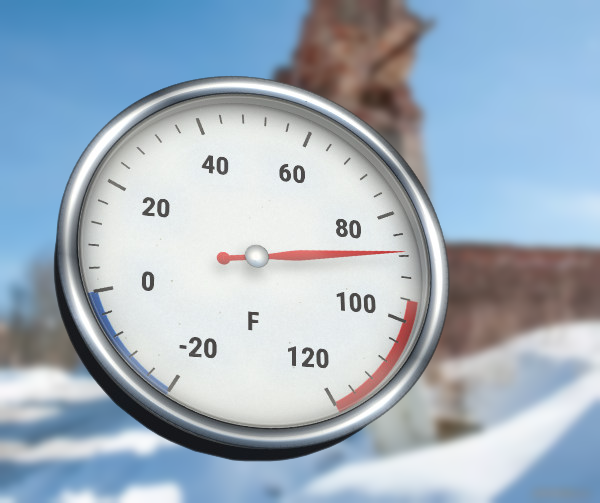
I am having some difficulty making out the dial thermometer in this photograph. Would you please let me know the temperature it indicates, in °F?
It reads 88 °F
